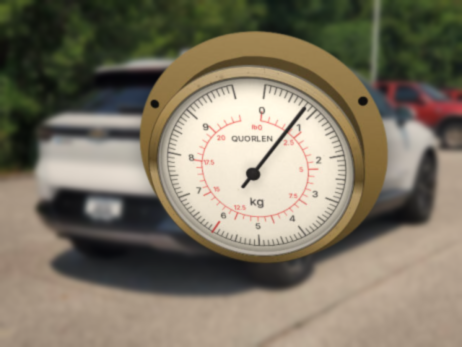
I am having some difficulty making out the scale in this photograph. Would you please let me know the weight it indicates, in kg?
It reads 0.8 kg
